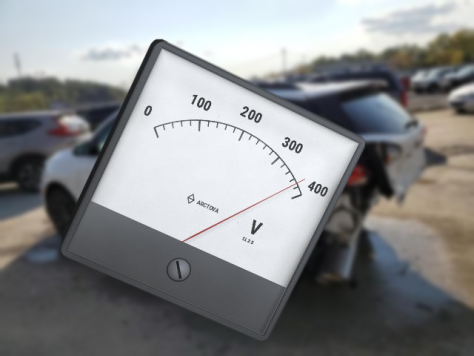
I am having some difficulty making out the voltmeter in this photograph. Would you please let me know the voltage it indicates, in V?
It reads 370 V
